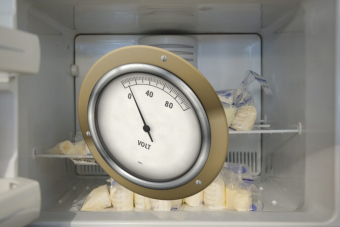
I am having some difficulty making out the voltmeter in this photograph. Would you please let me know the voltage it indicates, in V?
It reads 10 V
